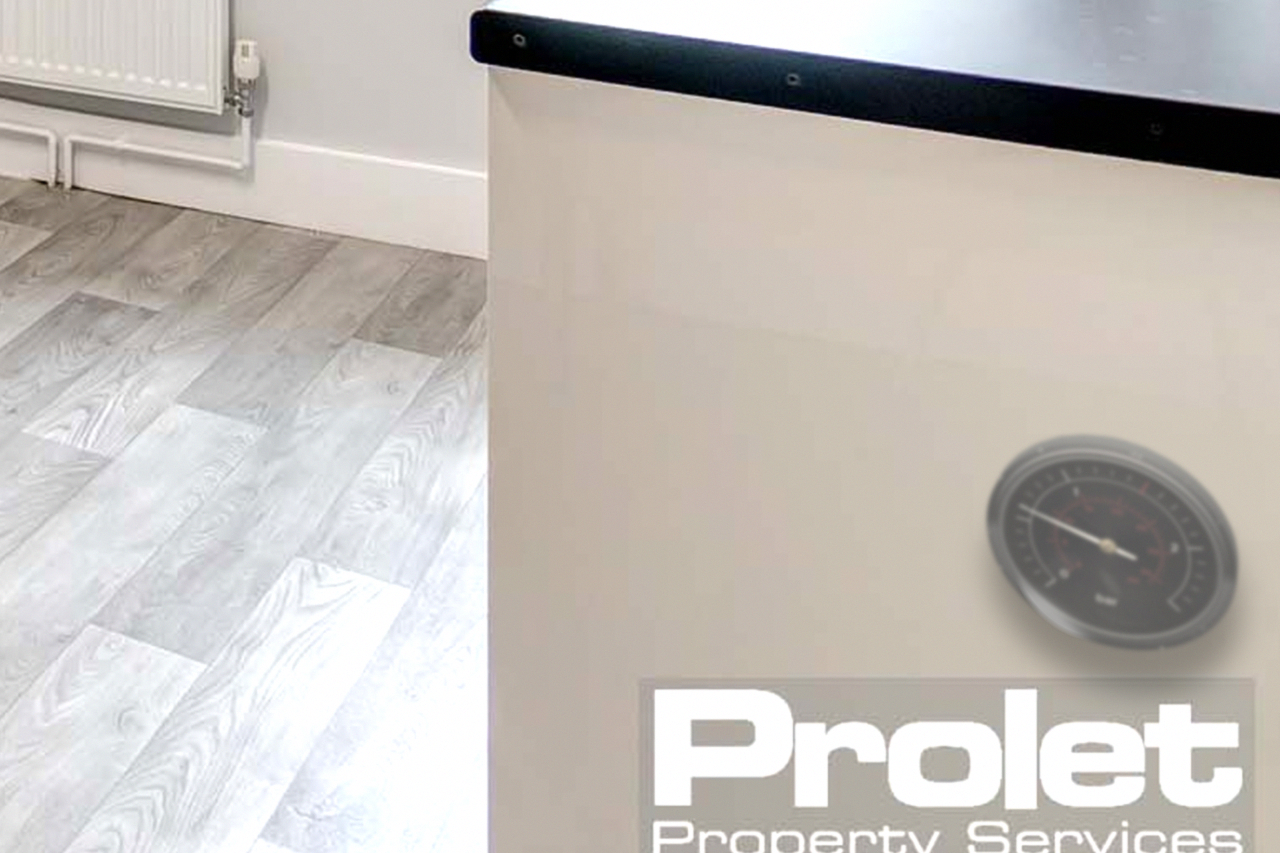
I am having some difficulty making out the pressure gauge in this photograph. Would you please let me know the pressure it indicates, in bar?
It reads 0.6 bar
